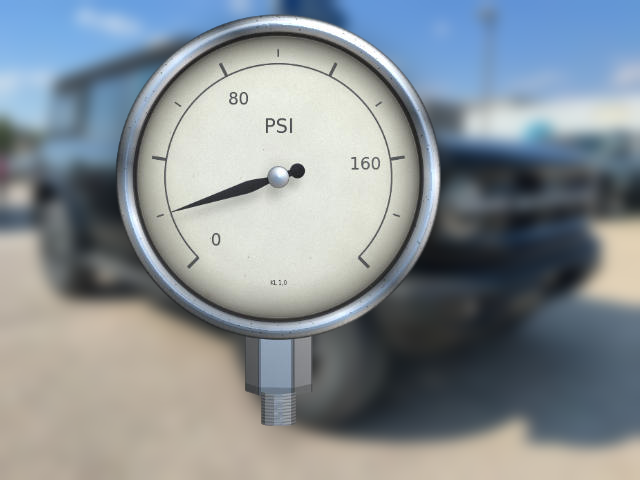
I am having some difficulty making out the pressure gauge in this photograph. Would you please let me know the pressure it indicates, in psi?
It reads 20 psi
